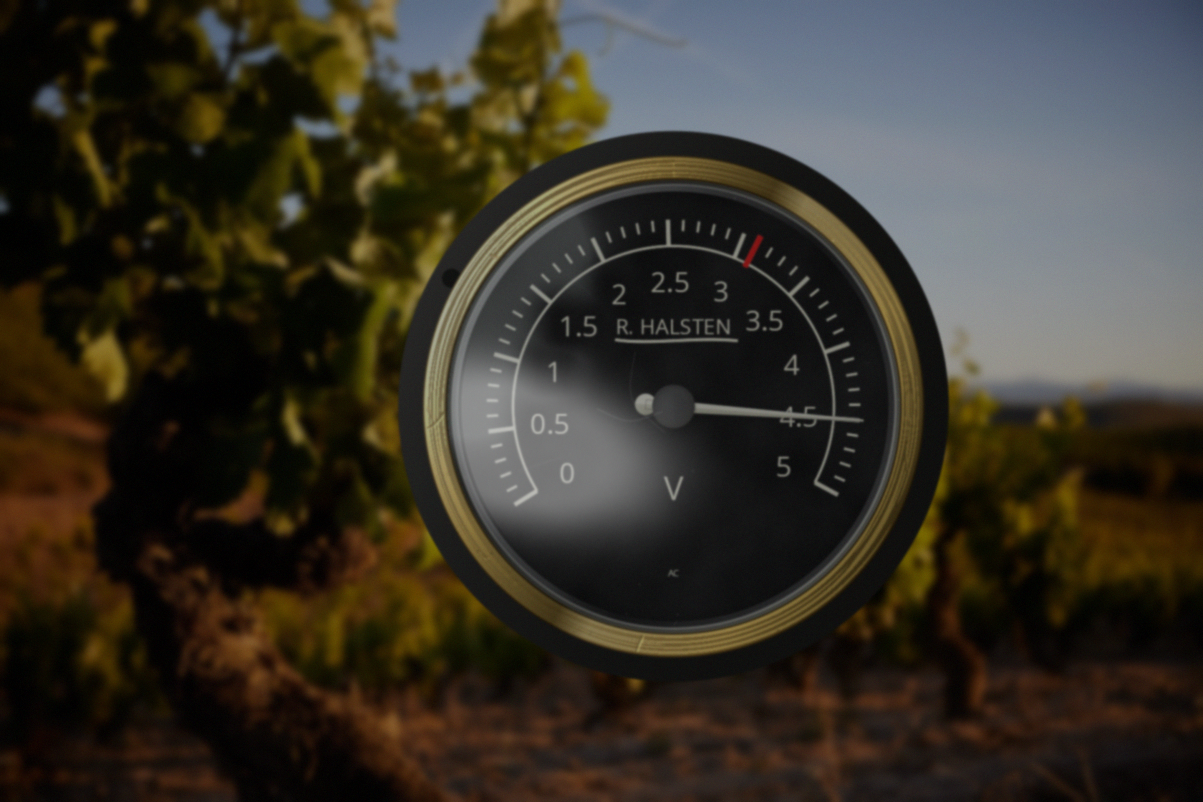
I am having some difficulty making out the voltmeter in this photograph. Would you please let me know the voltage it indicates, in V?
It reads 4.5 V
